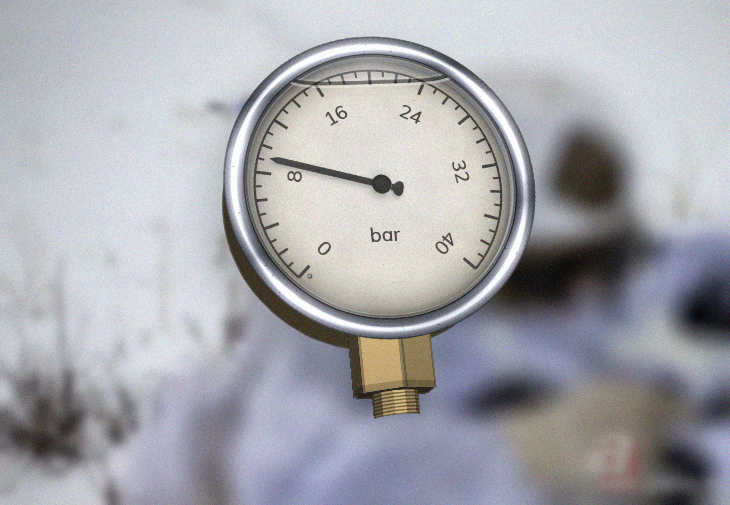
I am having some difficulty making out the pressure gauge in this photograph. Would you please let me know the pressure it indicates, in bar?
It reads 9 bar
